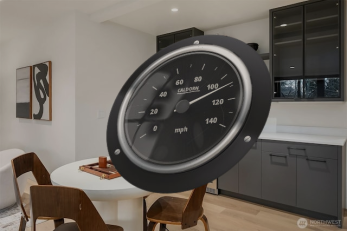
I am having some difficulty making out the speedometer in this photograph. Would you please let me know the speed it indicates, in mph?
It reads 110 mph
